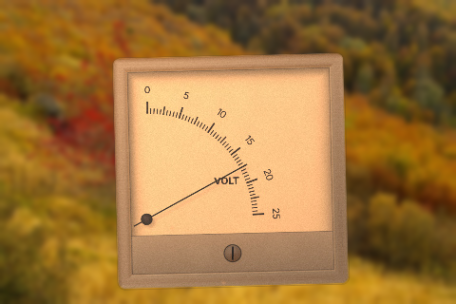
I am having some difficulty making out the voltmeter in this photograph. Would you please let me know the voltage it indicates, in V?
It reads 17.5 V
